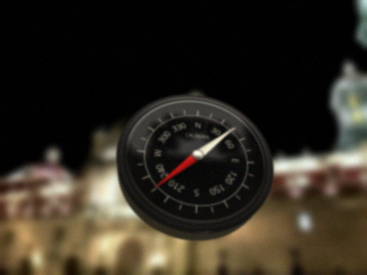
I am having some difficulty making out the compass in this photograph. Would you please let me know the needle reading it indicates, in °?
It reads 225 °
